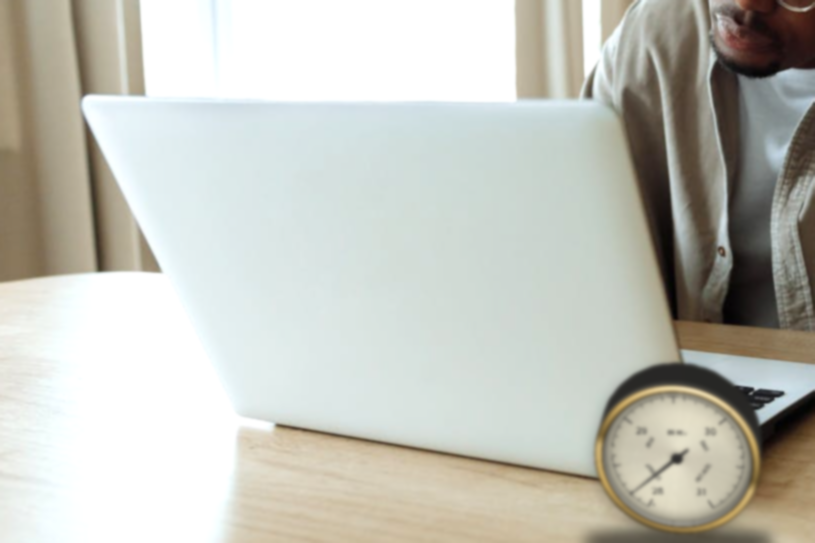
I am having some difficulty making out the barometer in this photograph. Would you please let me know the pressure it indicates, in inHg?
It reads 28.2 inHg
